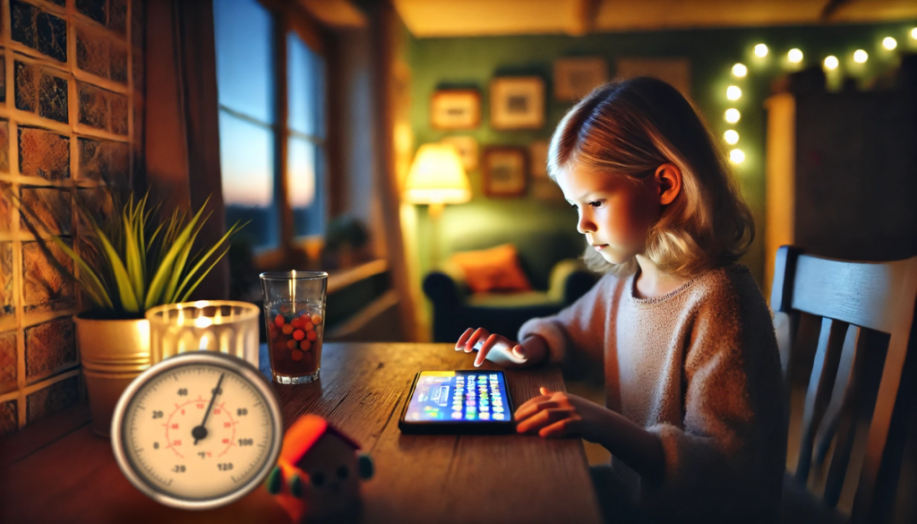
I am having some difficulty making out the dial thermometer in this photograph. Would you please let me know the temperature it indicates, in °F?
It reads 60 °F
